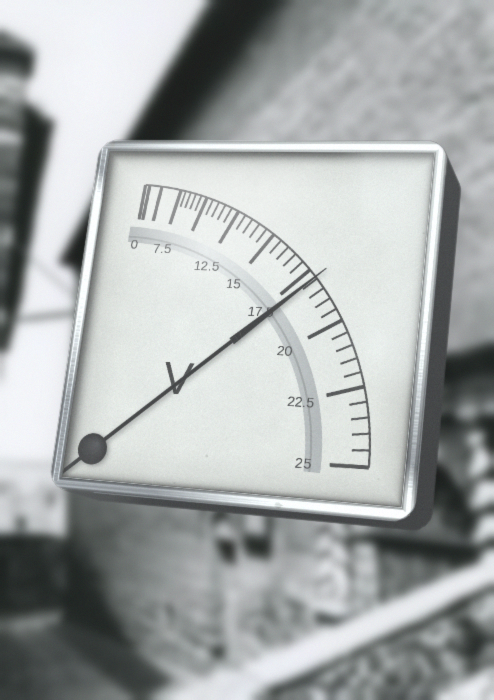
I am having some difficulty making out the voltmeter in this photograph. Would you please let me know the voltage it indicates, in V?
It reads 18 V
